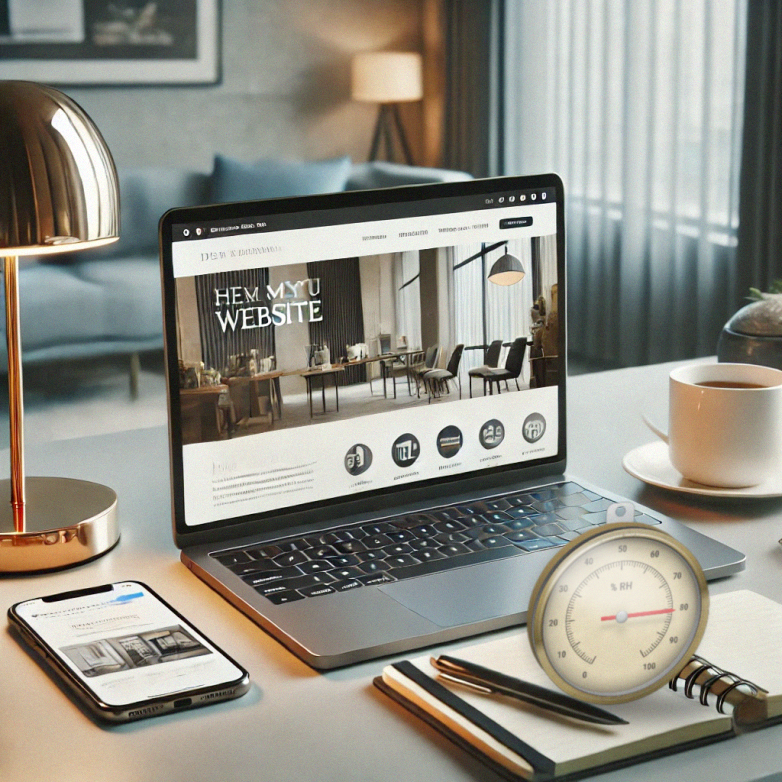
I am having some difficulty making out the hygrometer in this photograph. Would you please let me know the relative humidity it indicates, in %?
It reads 80 %
